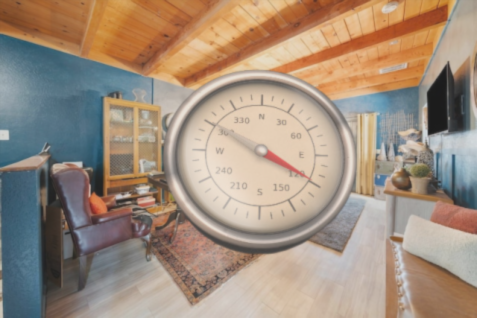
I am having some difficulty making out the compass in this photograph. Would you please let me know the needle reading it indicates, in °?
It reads 120 °
